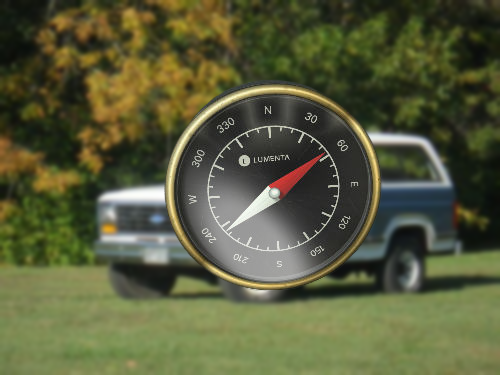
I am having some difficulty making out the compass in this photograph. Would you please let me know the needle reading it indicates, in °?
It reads 55 °
